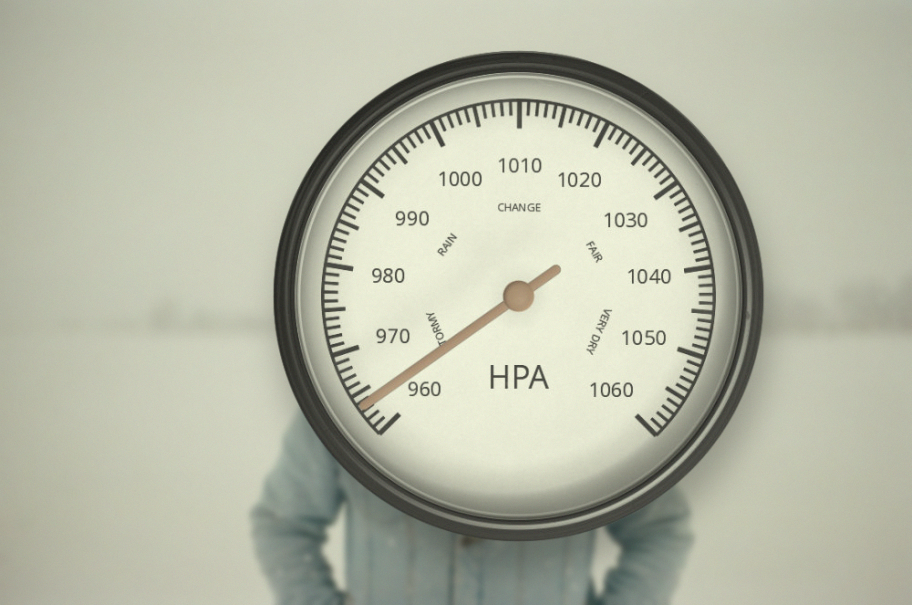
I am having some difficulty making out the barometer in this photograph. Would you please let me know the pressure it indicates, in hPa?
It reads 963.5 hPa
